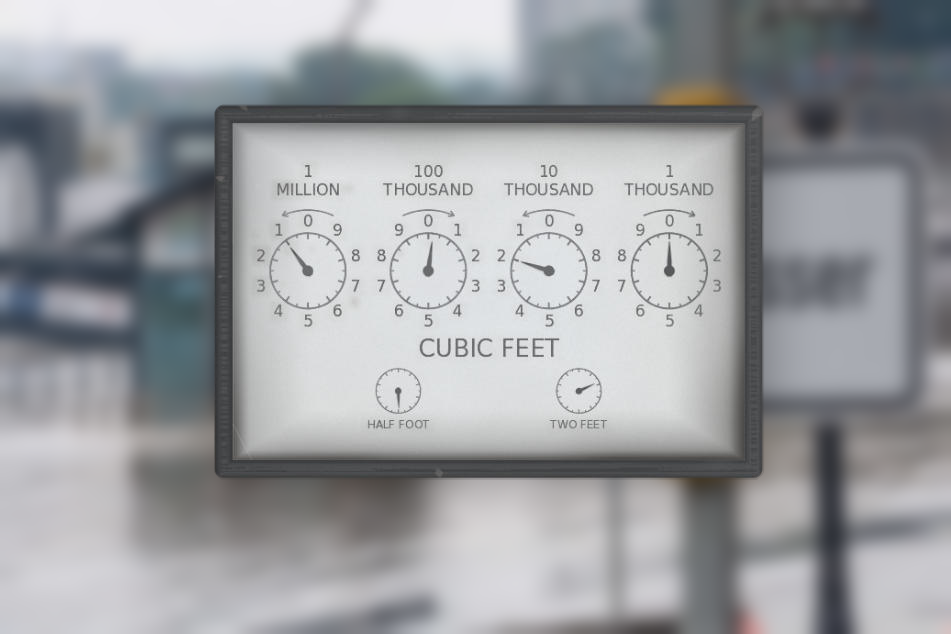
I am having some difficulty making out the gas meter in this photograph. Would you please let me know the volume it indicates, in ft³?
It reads 102000 ft³
